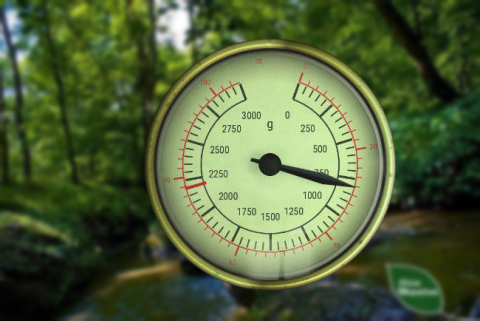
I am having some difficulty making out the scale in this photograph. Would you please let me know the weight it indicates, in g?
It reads 800 g
